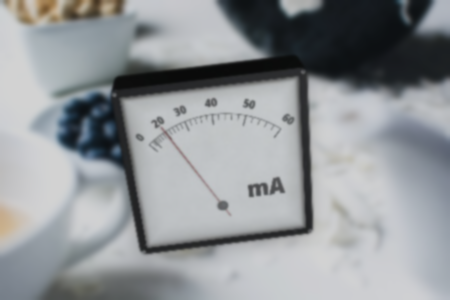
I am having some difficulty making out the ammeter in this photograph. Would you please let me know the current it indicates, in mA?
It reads 20 mA
